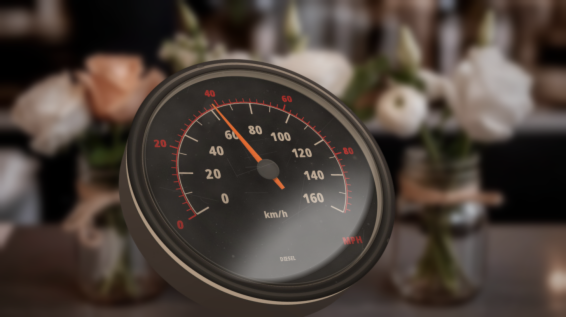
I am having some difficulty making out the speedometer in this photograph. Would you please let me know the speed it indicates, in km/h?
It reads 60 km/h
